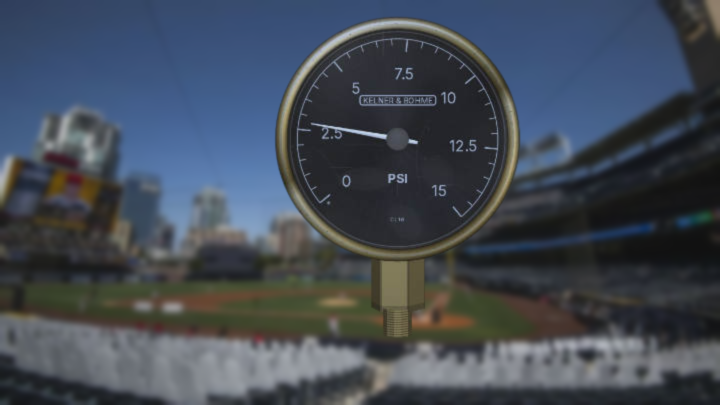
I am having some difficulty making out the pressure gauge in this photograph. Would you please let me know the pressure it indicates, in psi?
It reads 2.75 psi
